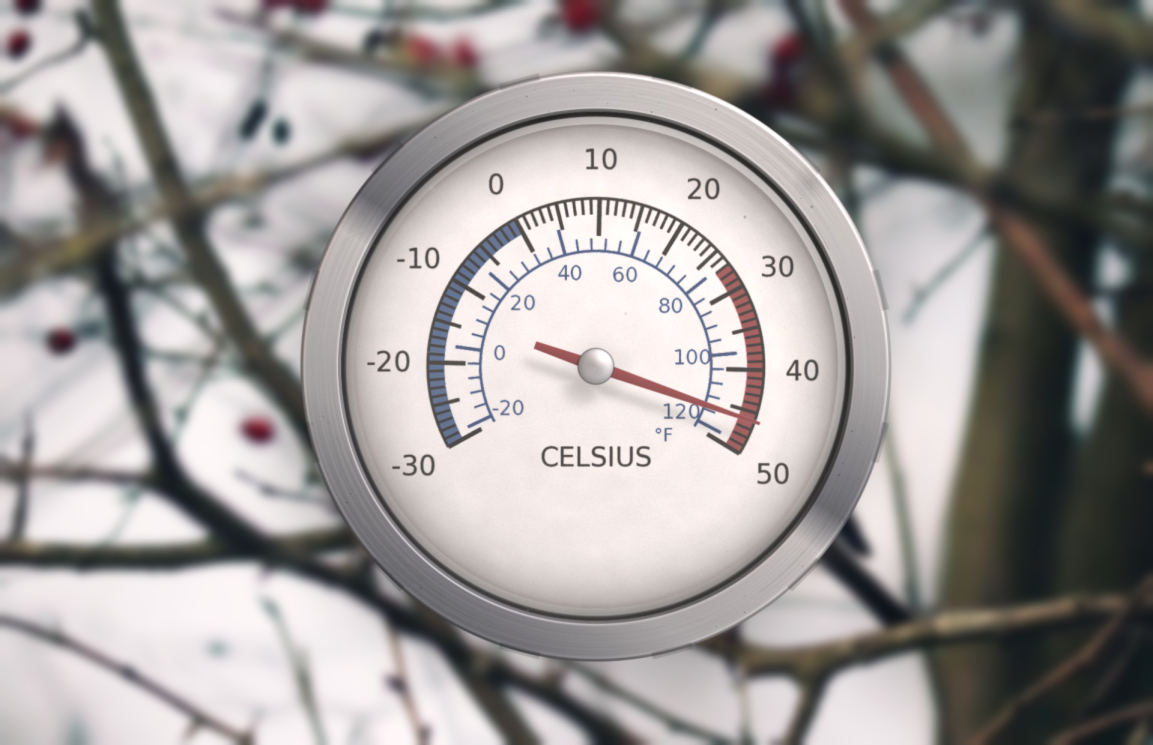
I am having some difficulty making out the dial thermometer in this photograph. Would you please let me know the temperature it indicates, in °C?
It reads 46 °C
